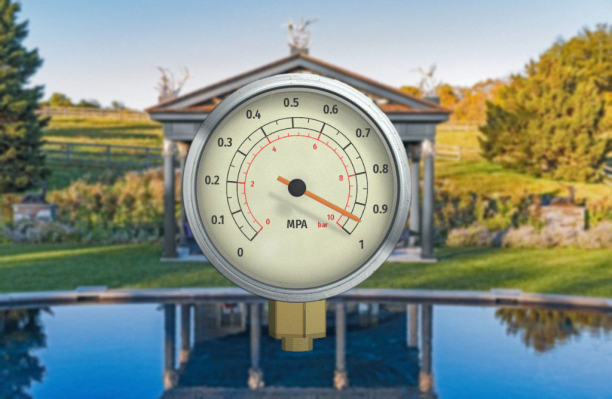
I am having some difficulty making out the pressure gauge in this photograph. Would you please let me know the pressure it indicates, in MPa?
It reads 0.95 MPa
